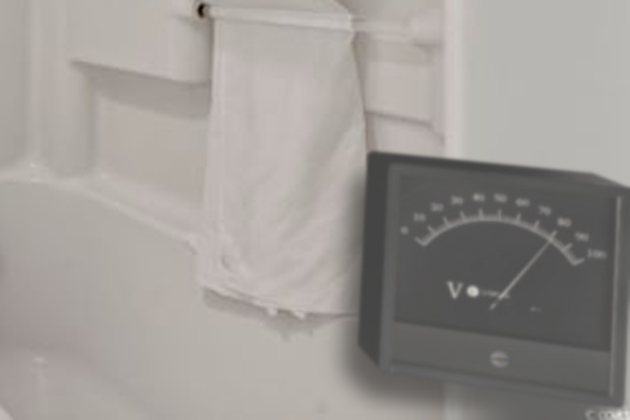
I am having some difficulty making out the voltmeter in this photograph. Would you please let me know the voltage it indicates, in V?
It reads 80 V
